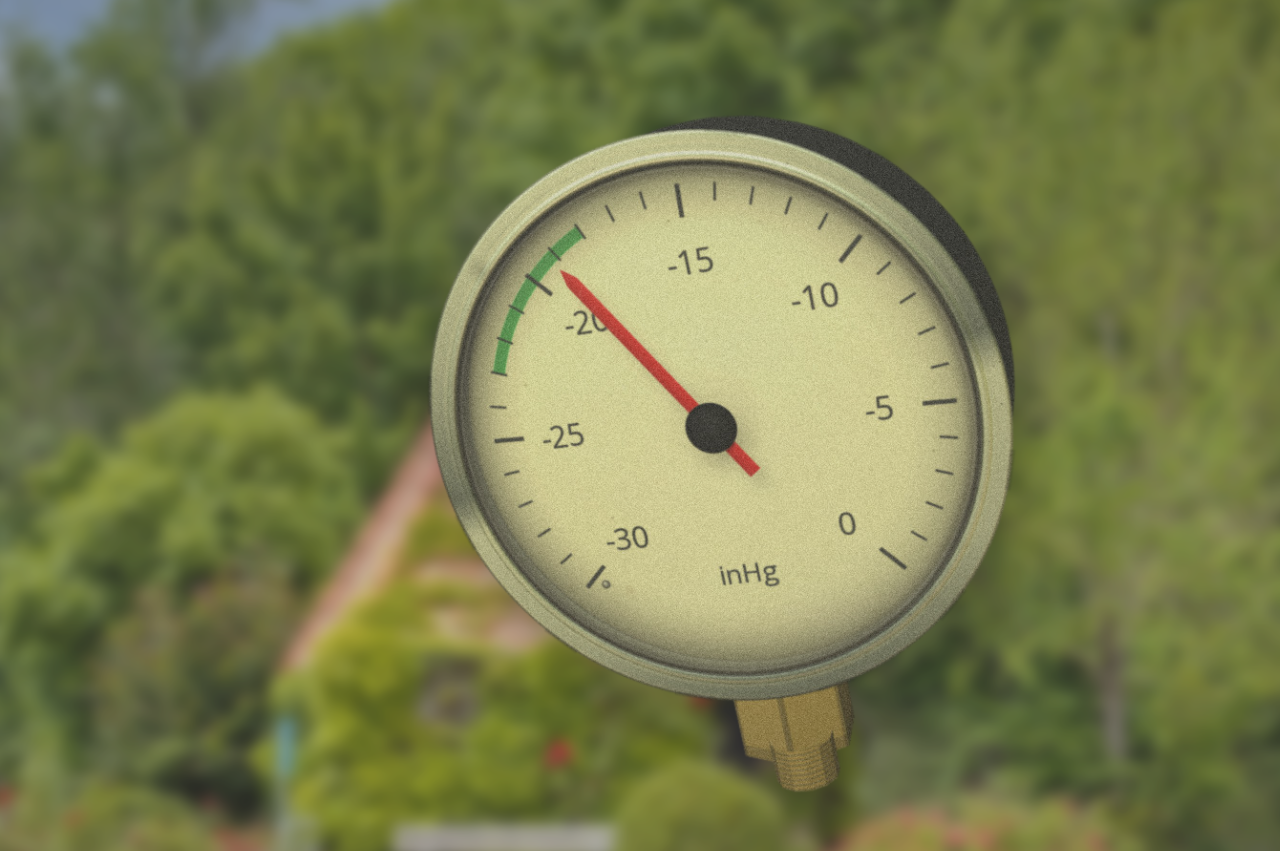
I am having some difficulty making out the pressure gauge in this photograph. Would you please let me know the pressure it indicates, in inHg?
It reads -19 inHg
